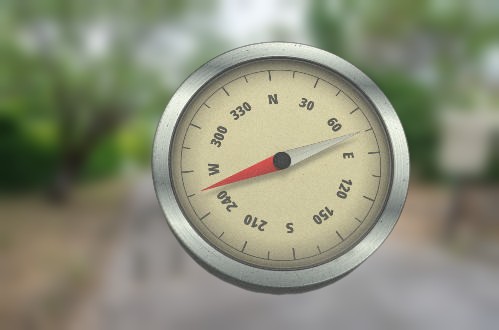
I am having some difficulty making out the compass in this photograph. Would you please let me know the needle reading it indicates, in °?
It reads 255 °
